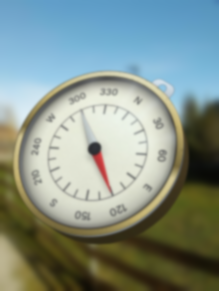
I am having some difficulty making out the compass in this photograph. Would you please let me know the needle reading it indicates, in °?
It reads 120 °
